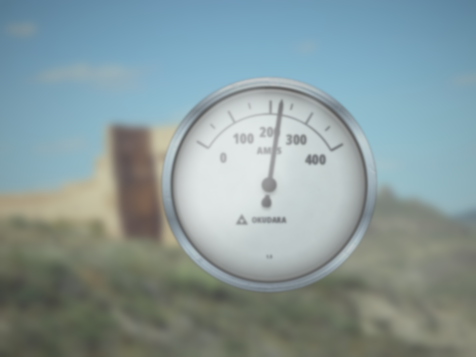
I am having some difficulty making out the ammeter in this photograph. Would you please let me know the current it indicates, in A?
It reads 225 A
